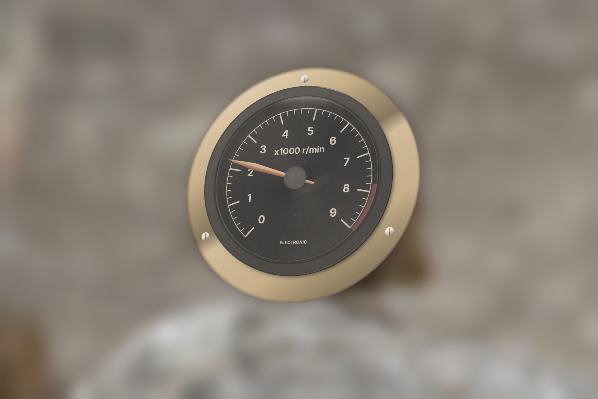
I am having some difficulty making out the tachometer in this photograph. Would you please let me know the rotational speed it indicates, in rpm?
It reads 2200 rpm
